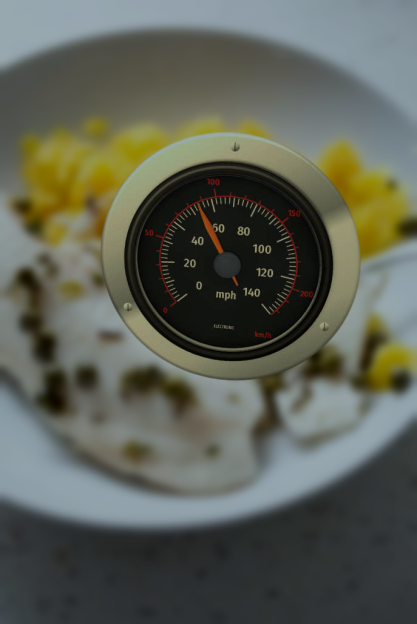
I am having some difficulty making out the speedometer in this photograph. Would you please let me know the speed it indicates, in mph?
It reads 54 mph
